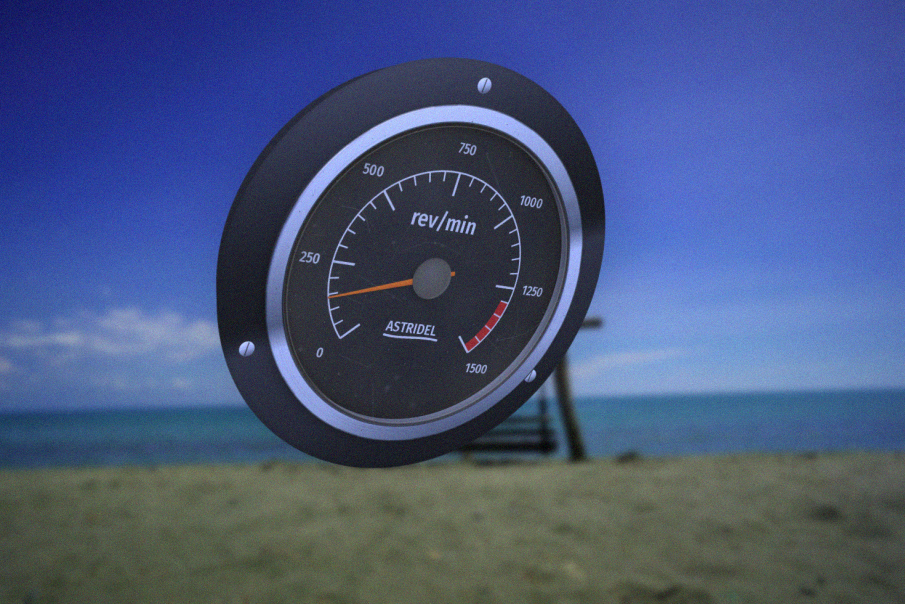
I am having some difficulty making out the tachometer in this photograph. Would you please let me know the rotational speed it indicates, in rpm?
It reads 150 rpm
